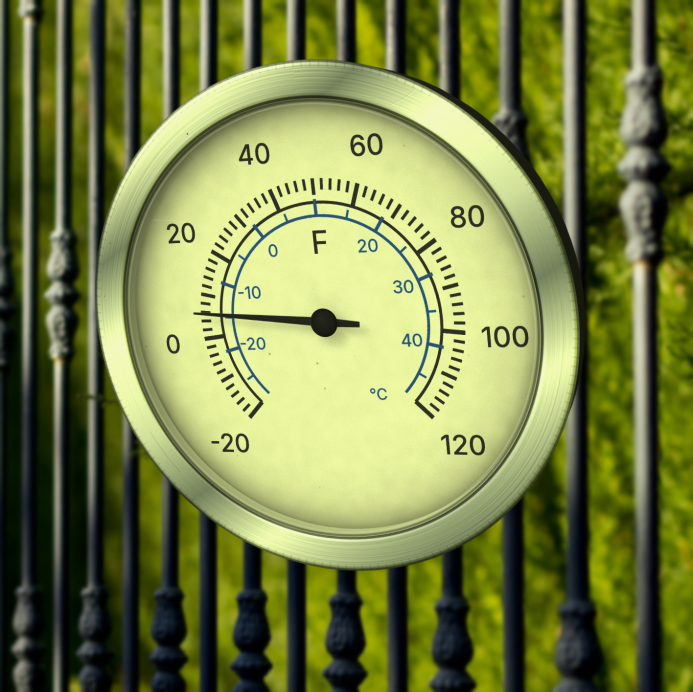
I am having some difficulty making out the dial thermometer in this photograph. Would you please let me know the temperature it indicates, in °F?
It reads 6 °F
